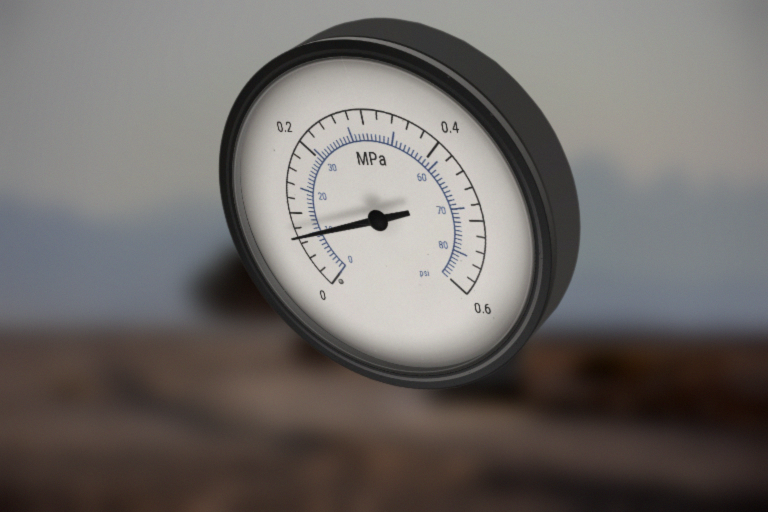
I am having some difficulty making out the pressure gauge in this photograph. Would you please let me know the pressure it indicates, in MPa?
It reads 0.07 MPa
